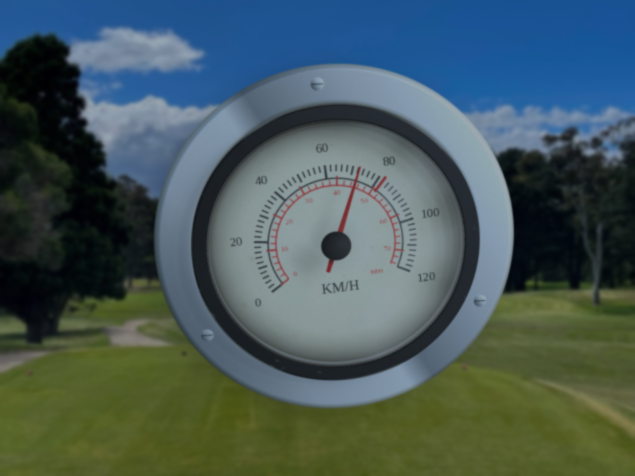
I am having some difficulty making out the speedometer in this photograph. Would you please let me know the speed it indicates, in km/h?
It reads 72 km/h
